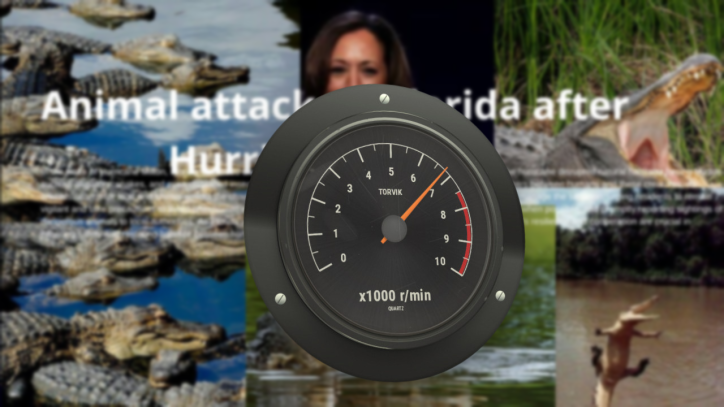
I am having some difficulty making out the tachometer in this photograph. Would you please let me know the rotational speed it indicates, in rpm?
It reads 6750 rpm
